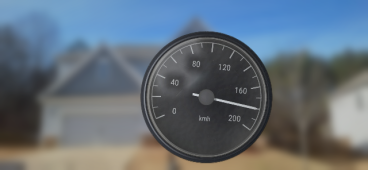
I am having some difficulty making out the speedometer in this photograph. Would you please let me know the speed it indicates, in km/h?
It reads 180 km/h
